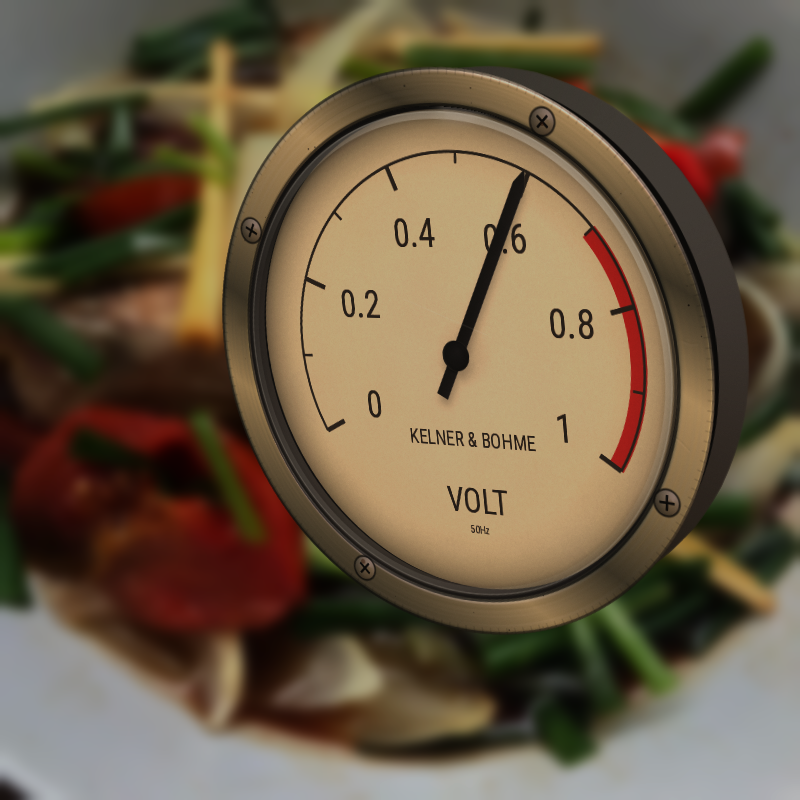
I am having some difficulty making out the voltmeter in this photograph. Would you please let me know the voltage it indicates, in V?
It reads 0.6 V
